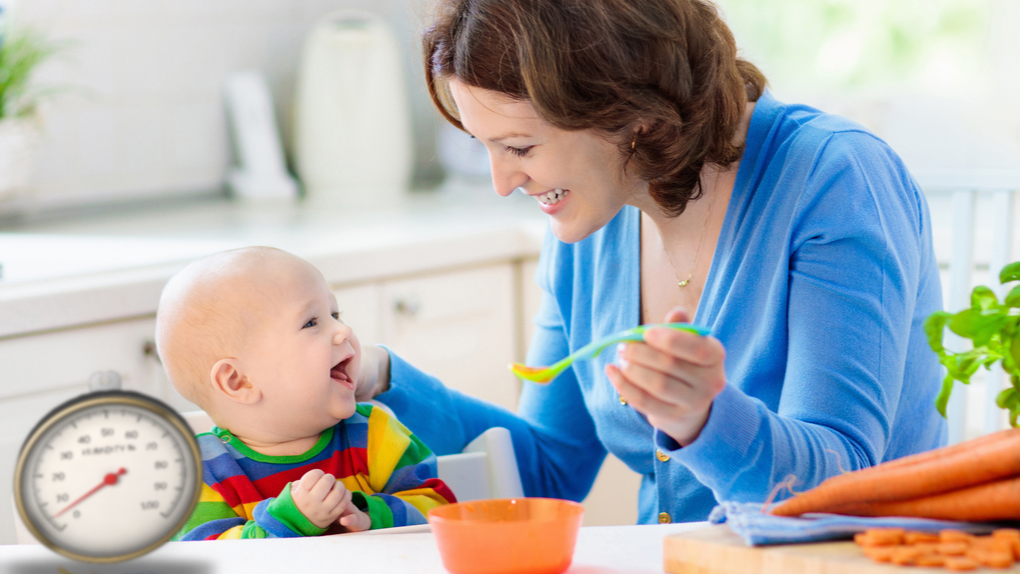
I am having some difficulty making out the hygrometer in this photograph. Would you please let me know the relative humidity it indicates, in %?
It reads 5 %
